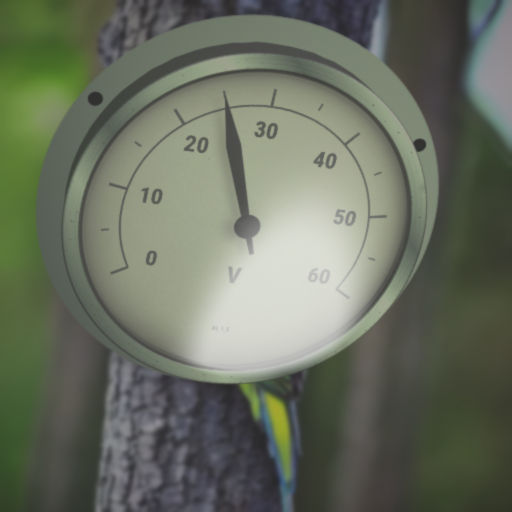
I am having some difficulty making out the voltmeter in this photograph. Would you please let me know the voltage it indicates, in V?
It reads 25 V
